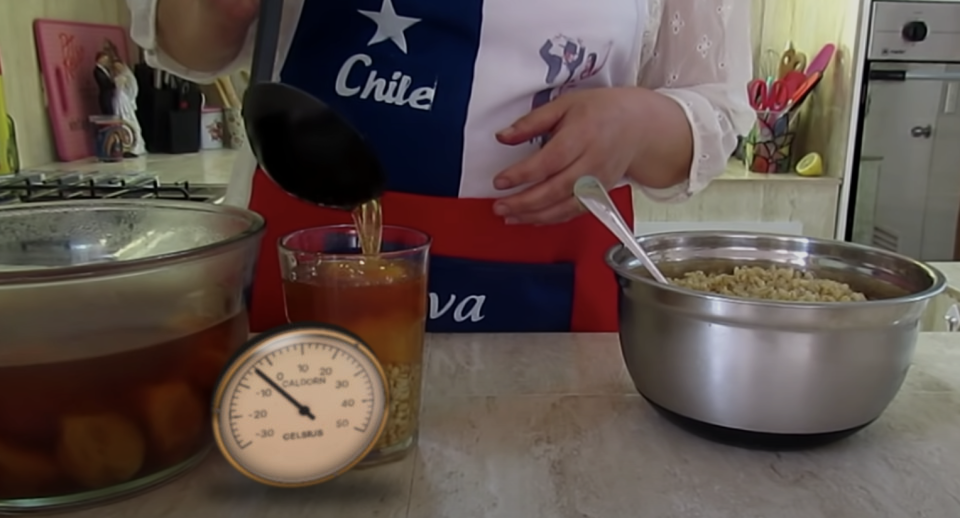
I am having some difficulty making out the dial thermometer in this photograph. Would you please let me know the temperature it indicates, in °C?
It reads -4 °C
